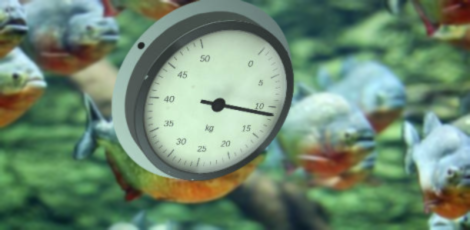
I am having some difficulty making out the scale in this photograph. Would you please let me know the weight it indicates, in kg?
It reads 11 kg
